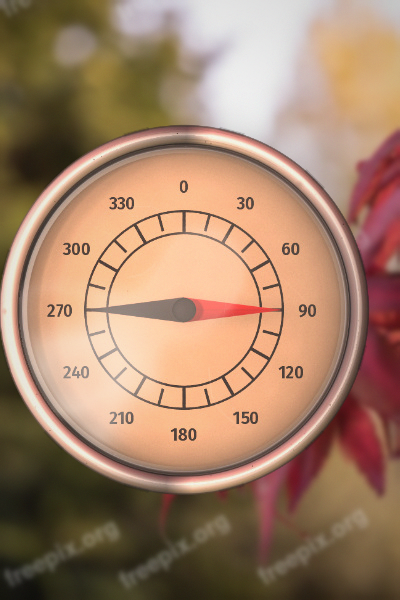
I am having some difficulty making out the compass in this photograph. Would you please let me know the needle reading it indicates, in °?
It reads 90 °
